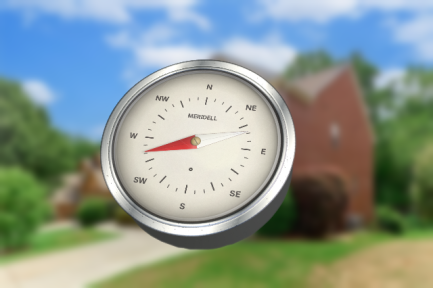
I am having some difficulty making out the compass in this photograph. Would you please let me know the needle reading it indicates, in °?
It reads 250 °
